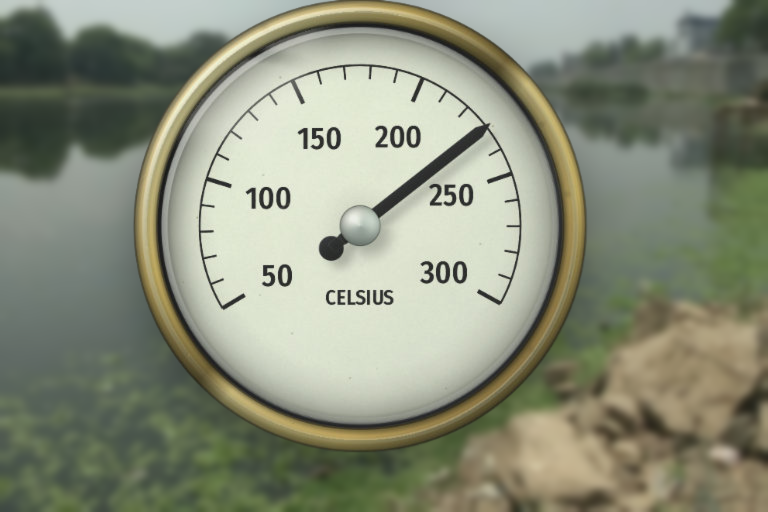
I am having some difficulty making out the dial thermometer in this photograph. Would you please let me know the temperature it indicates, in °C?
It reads 230 °C
